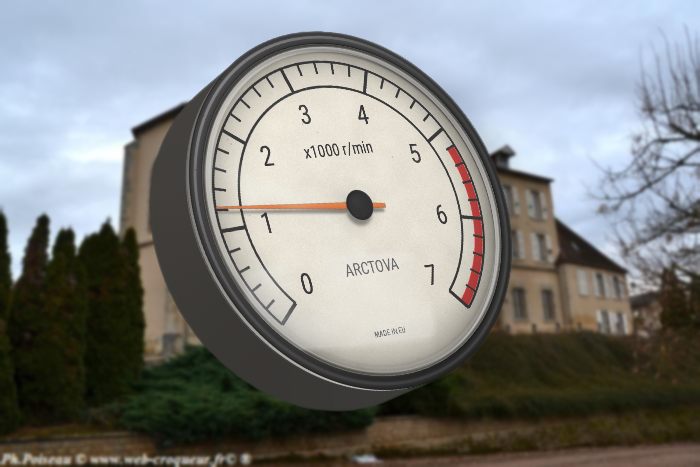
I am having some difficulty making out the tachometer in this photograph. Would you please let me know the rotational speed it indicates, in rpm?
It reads 1200 rpm
